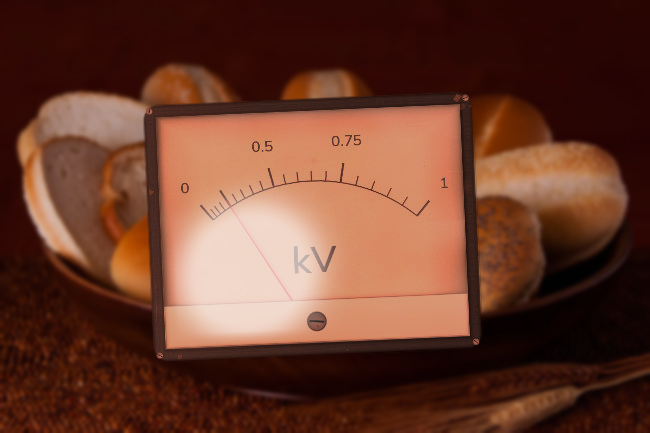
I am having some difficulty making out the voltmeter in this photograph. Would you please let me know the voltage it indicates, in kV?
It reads 0.25 kV
